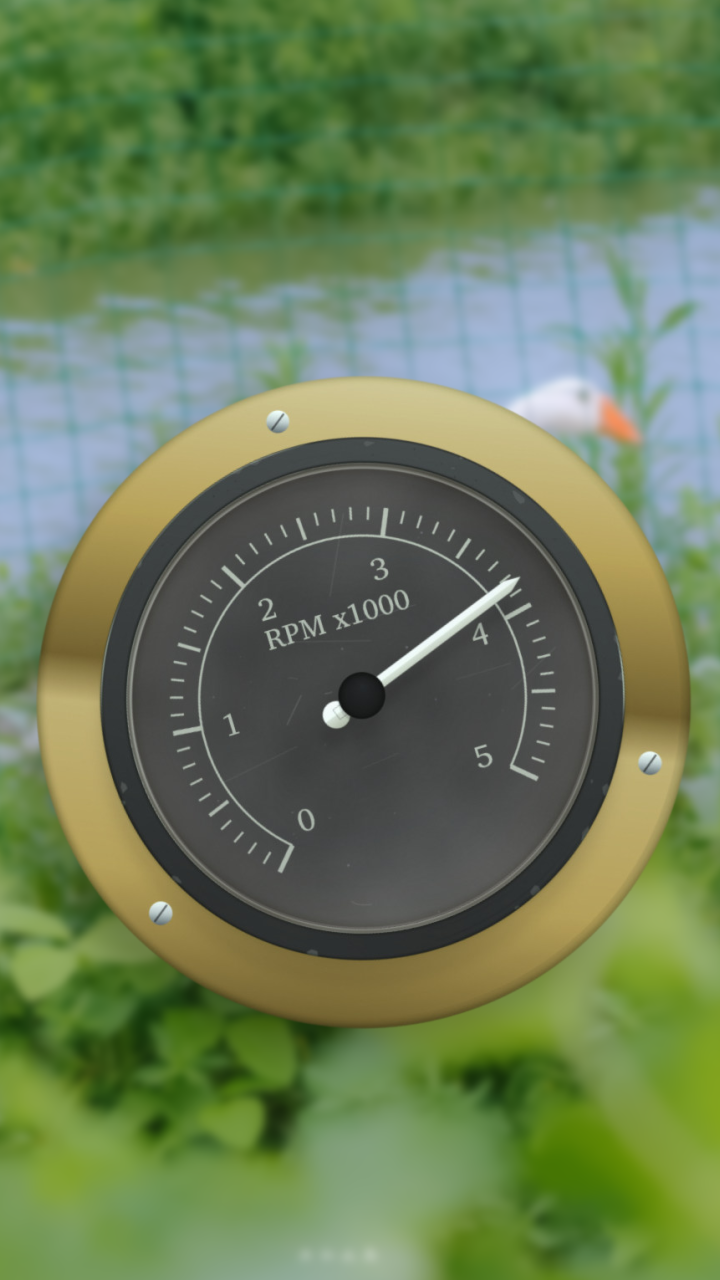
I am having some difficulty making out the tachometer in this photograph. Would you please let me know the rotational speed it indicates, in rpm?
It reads 3850 rpm
